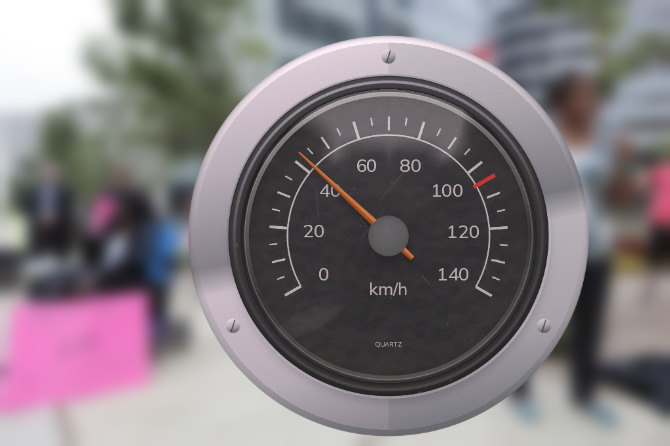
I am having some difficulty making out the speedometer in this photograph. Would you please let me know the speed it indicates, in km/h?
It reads 42.5 km/h
